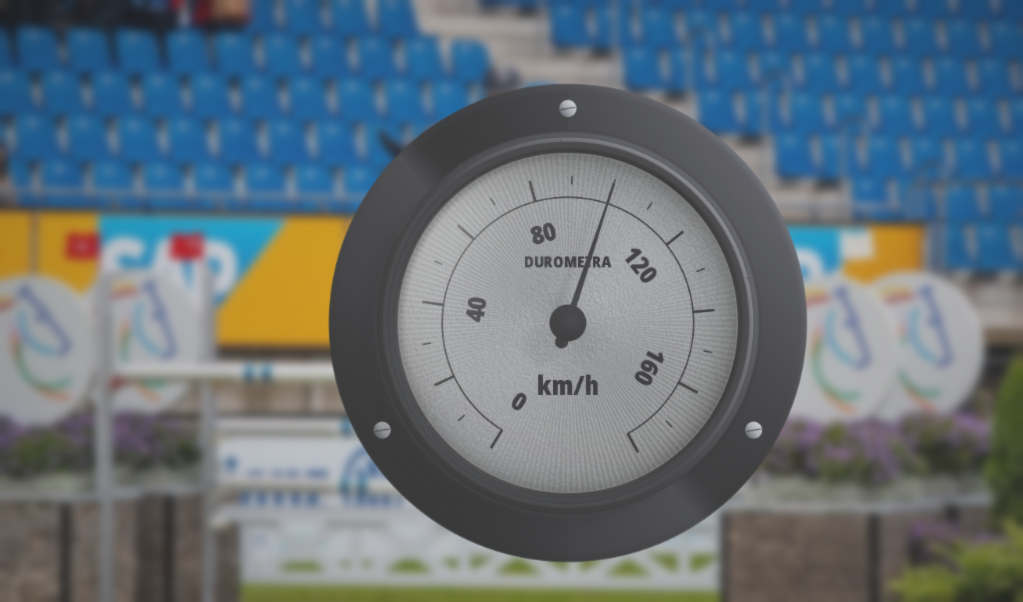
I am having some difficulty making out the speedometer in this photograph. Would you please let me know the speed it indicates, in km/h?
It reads 100 km/h
